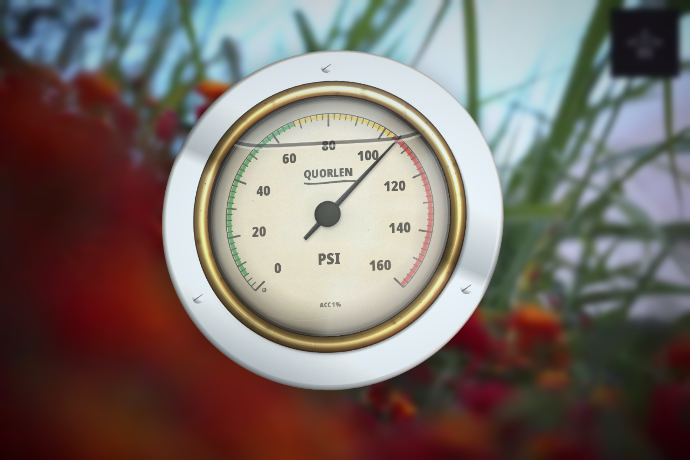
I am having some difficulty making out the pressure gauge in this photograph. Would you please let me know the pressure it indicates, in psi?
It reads 106 psi
